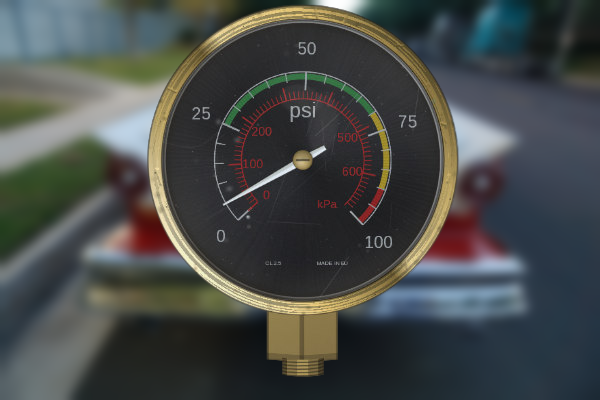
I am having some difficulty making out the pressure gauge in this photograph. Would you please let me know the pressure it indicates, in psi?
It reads 5 psi
